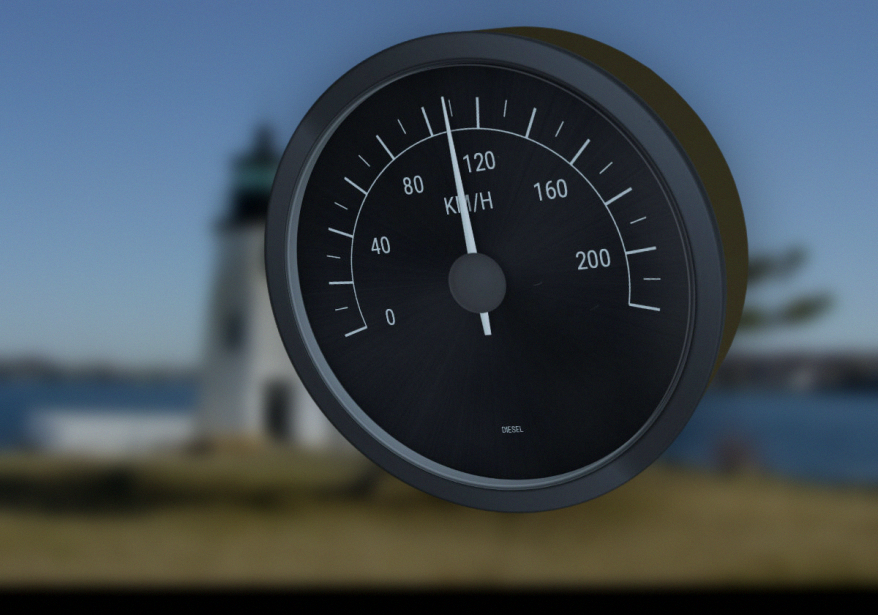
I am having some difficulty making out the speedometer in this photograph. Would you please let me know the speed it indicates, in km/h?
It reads 110 km/h
